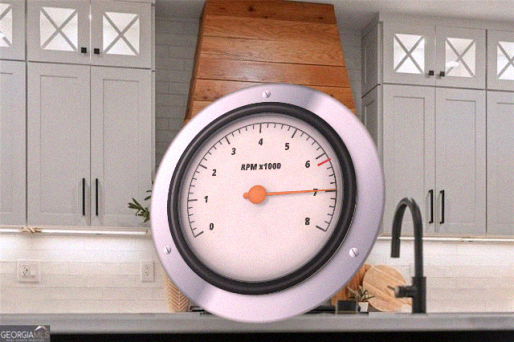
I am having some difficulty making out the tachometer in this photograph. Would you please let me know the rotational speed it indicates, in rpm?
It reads 7000 rpm
